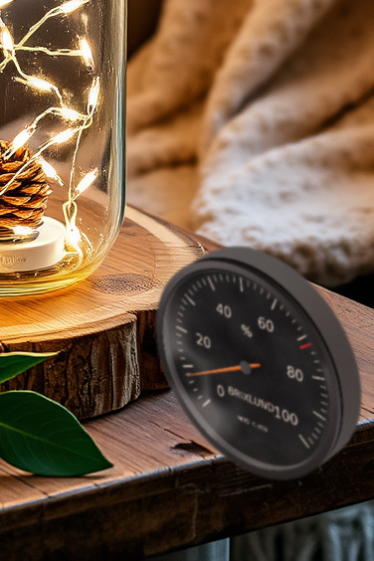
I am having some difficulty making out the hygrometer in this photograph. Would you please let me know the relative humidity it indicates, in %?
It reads 8 %
